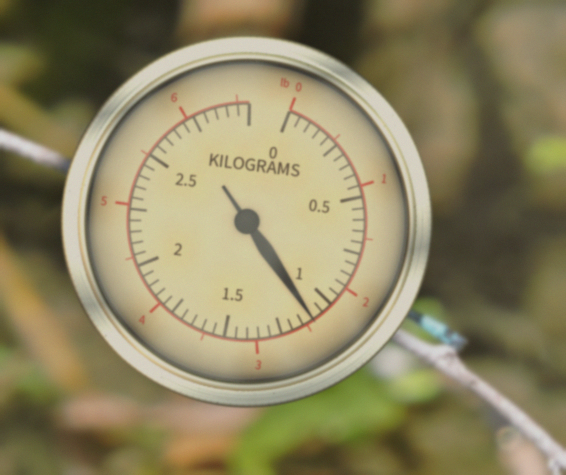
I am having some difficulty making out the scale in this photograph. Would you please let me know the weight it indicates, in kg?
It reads 1.1 kg
